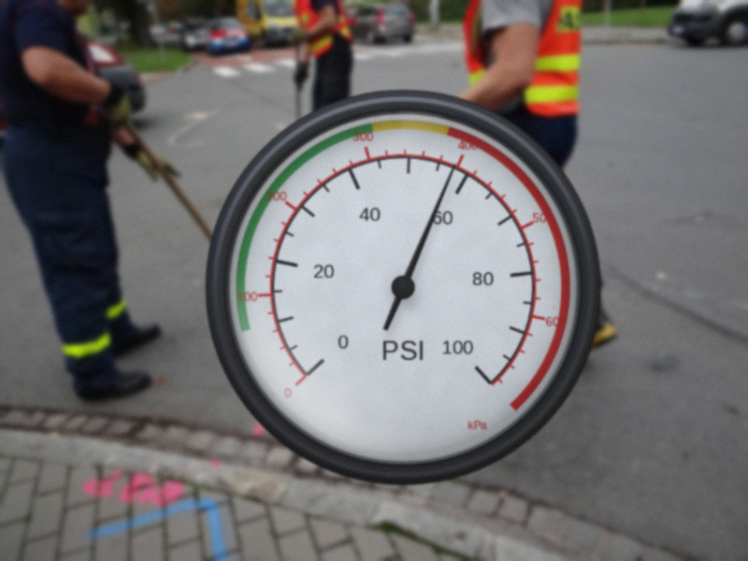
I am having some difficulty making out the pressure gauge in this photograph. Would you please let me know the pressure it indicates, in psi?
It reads 57.5 psi
